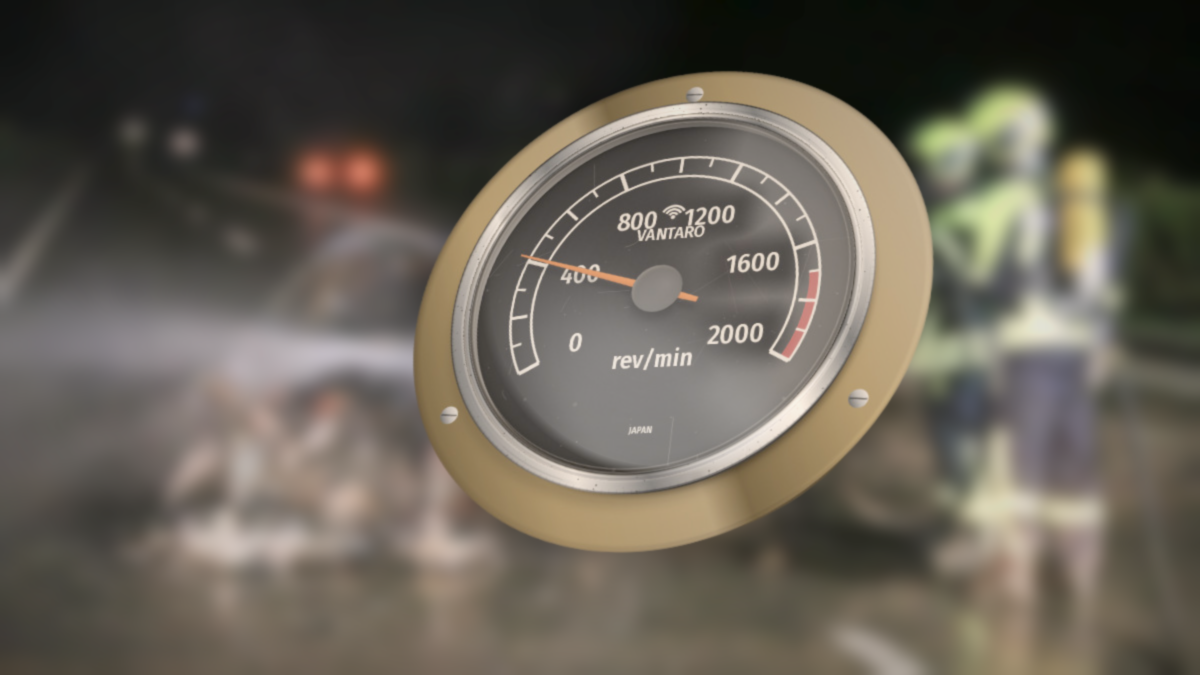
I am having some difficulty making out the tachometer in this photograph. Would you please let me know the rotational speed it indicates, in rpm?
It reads 400 rpm
